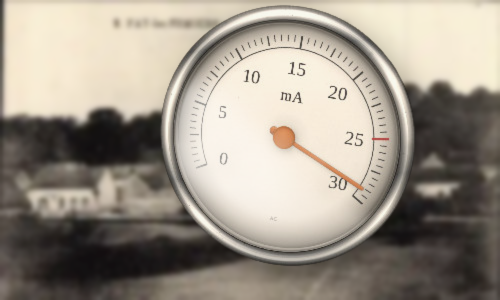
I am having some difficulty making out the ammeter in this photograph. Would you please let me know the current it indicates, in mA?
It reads 29 mA
